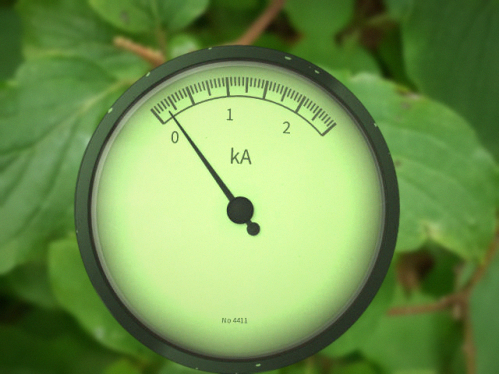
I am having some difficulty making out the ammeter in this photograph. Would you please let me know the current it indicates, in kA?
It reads 0.15 kA
